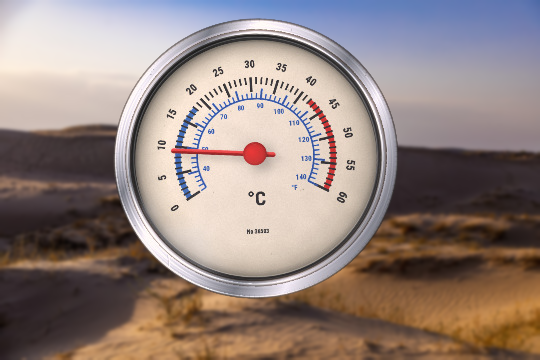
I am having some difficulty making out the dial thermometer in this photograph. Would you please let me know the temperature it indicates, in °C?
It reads 9 °C
